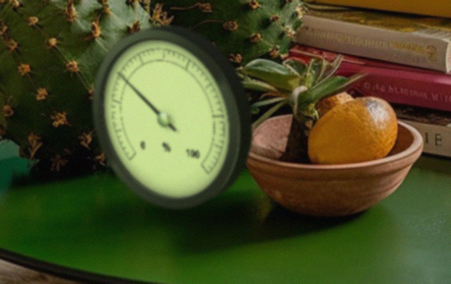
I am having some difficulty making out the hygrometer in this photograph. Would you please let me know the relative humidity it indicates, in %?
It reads 30 %
